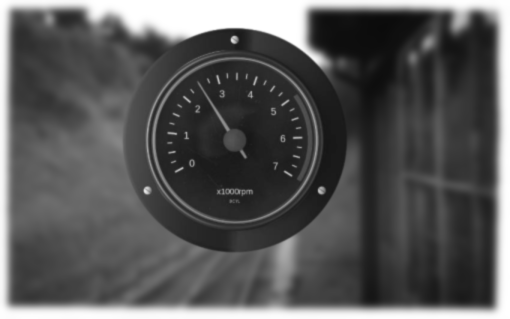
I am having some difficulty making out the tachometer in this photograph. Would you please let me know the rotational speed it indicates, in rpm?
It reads 2500 rpm
